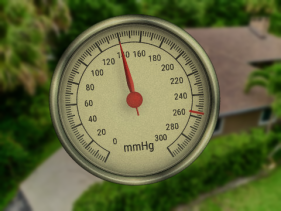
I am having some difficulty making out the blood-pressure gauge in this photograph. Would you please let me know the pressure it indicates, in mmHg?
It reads 140 mmHg
